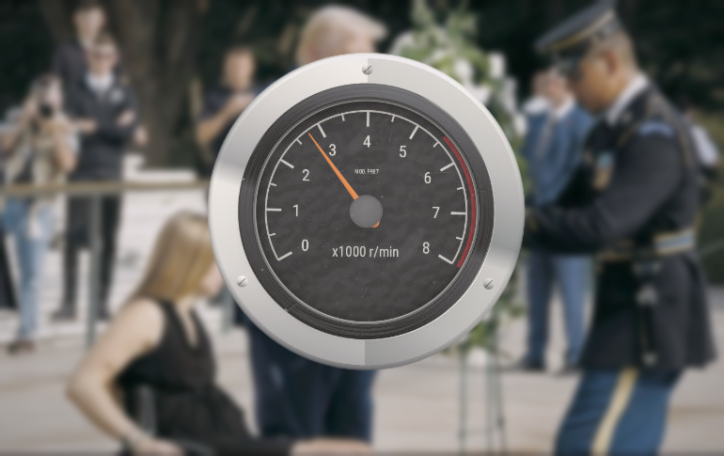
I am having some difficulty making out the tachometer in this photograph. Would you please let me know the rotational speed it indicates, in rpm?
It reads 2750 rpm
